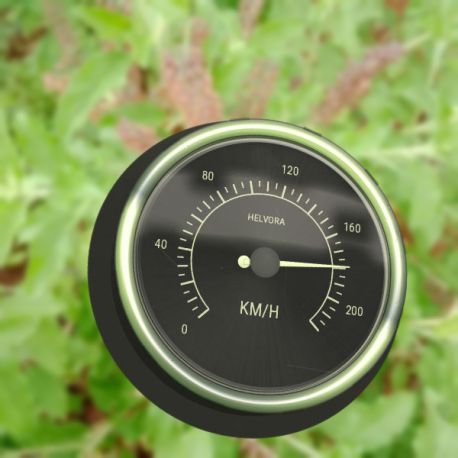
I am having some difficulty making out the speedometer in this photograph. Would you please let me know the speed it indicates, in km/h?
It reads 180 km/h
